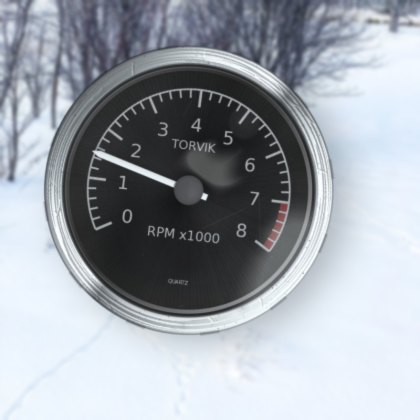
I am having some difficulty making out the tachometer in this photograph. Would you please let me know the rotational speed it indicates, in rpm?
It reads 1500 rpm
